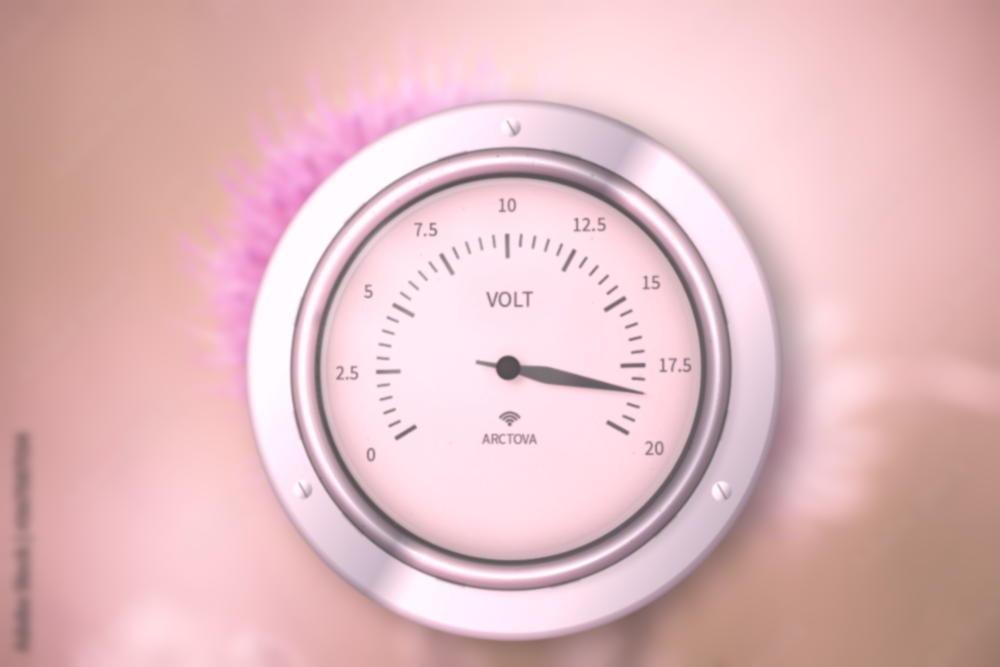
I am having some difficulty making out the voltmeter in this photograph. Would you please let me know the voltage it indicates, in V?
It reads 18.5 V
